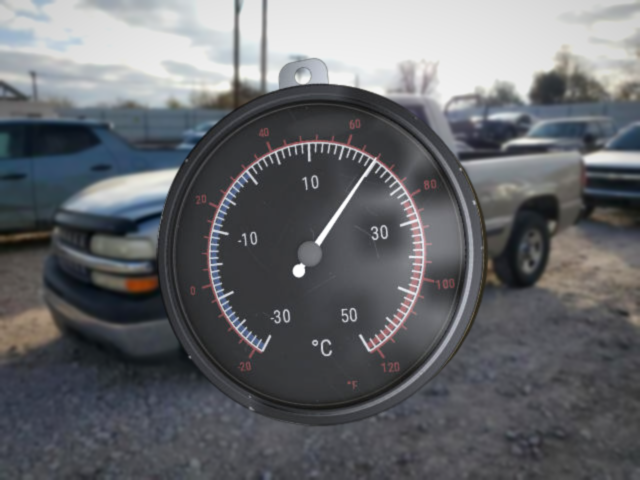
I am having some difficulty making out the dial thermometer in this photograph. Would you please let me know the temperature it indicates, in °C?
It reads 20 °C
